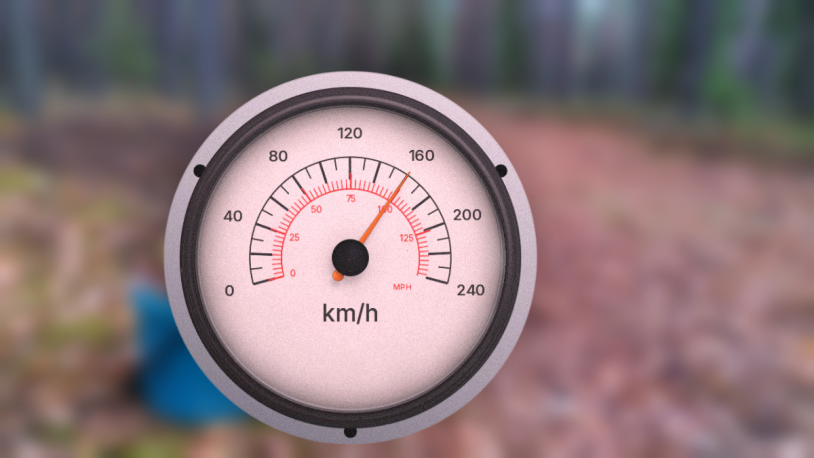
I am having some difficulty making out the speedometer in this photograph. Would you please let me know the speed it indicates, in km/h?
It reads 160 km/h
